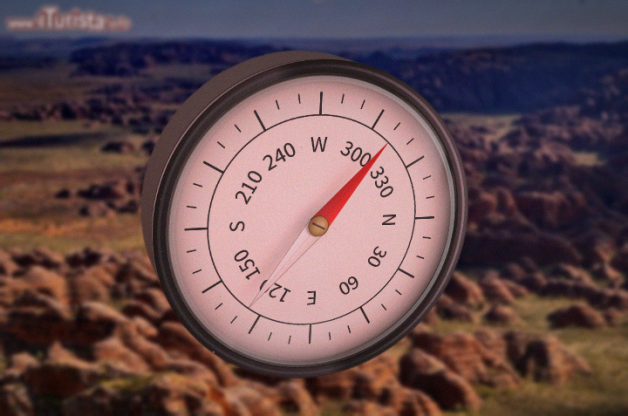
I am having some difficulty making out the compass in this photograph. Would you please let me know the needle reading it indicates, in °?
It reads 310 °
